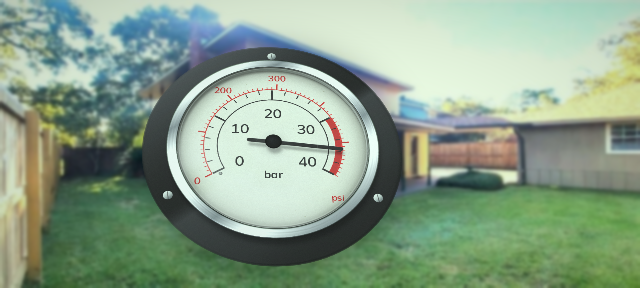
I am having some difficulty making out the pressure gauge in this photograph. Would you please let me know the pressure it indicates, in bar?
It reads 36 bar
